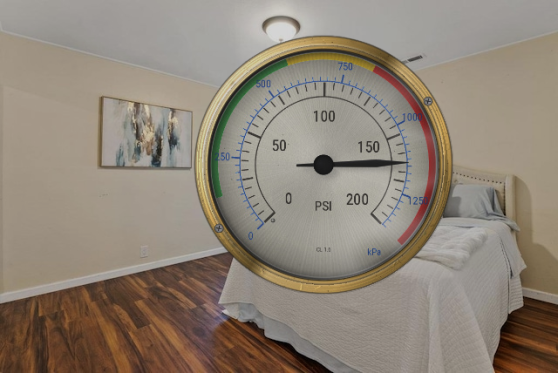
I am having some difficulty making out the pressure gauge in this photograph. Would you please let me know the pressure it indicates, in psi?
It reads 165 psi
